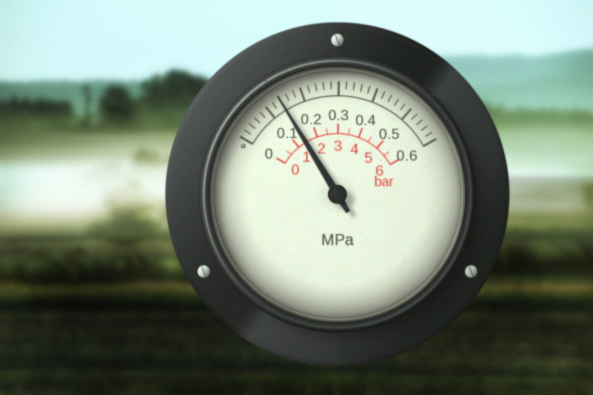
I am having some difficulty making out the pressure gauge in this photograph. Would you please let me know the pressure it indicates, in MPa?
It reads 0.14 MPa
